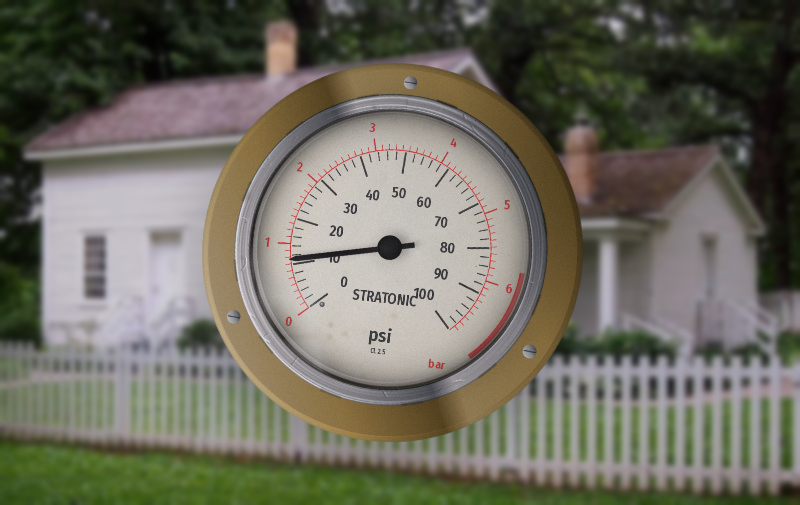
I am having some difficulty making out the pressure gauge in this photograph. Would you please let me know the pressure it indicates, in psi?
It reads 11 psi
